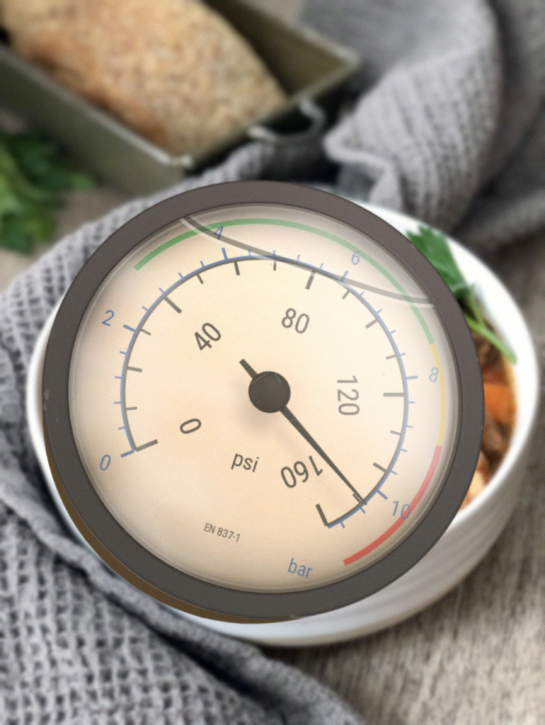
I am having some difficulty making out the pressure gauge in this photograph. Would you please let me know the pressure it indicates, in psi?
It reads 150 psi
